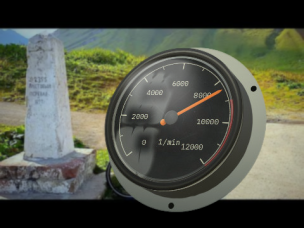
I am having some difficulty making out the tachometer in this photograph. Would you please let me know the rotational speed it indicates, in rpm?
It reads 8500 rpm
